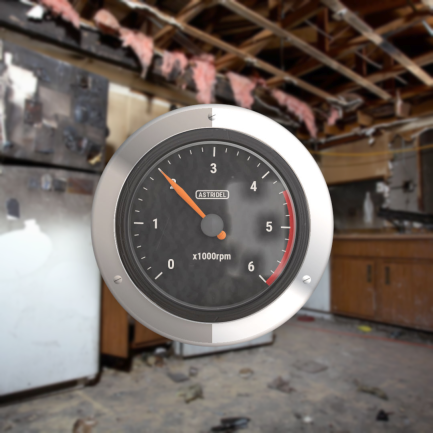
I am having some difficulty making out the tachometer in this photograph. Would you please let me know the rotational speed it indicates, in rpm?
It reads 2000 rpm
